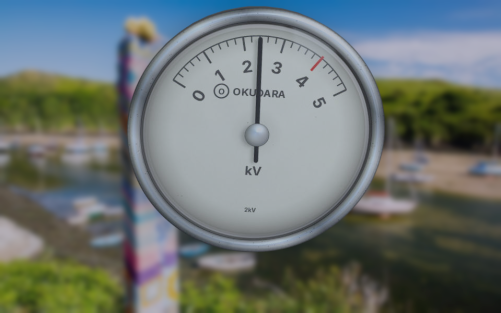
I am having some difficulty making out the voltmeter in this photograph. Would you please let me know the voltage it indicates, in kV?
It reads 2.4 kV
